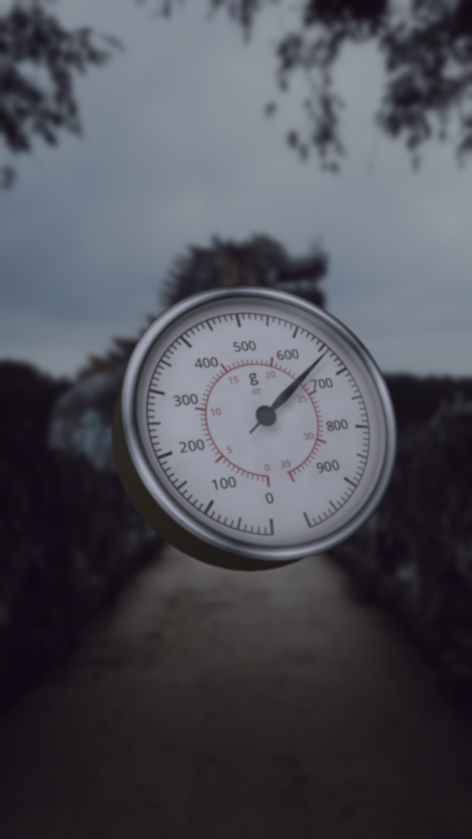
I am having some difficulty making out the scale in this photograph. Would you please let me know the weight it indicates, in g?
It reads 660 g
